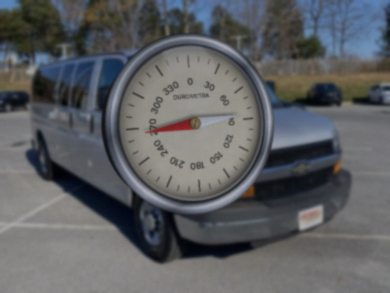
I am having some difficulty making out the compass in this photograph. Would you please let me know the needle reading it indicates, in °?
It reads 265 °
